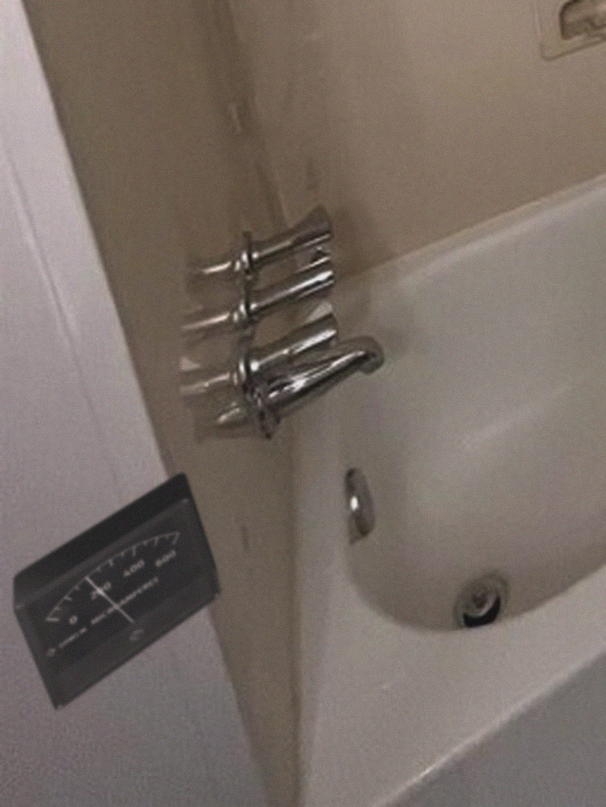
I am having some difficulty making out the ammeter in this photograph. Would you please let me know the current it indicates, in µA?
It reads 200 µA
